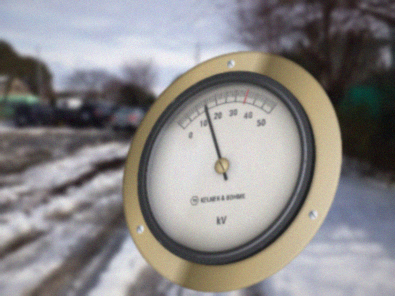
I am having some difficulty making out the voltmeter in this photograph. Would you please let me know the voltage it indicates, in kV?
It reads 15 kV
